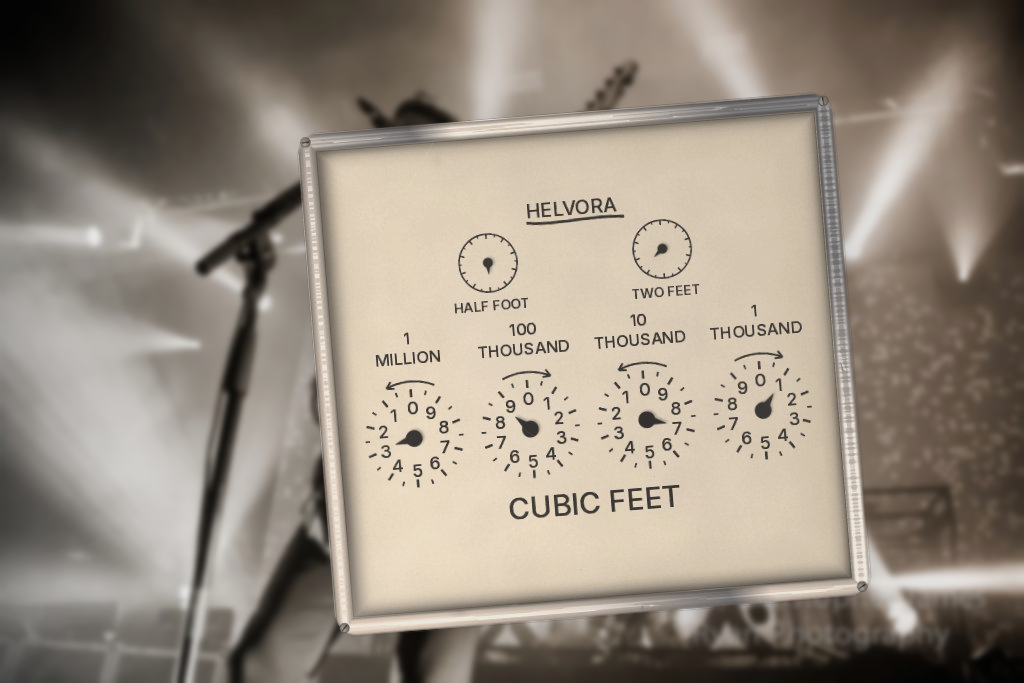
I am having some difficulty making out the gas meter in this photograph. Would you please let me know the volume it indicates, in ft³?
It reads 287100 ft³
